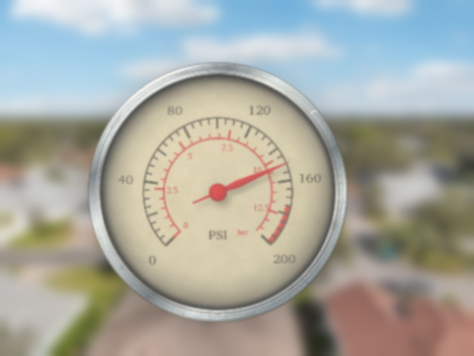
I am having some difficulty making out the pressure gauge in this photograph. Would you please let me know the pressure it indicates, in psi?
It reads 150 psi
